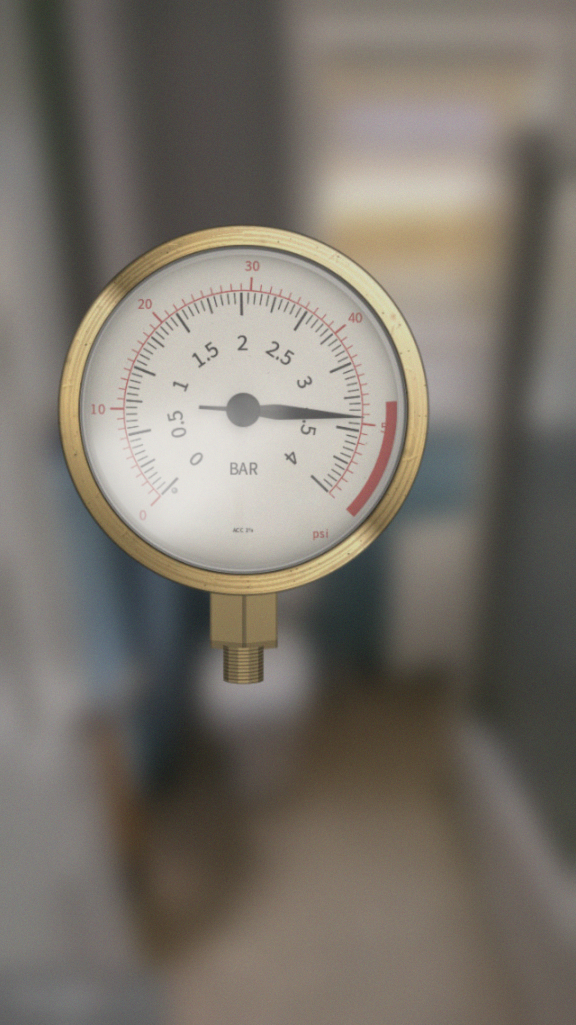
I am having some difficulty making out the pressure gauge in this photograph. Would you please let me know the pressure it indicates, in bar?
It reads 3.4 bar
